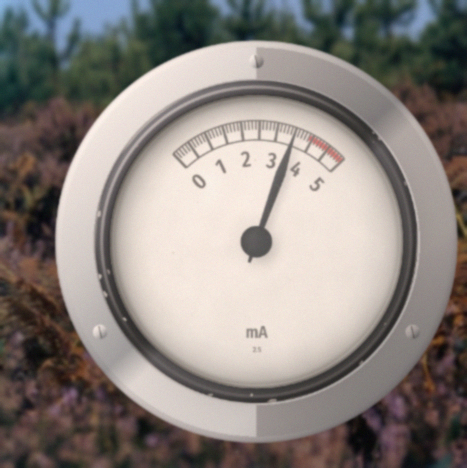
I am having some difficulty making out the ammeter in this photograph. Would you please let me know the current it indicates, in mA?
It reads 3.5 mA
